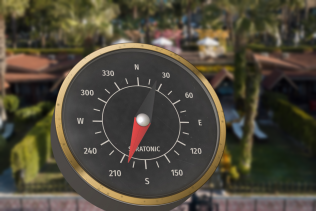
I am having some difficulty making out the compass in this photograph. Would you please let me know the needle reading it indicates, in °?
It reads 202.5 °
